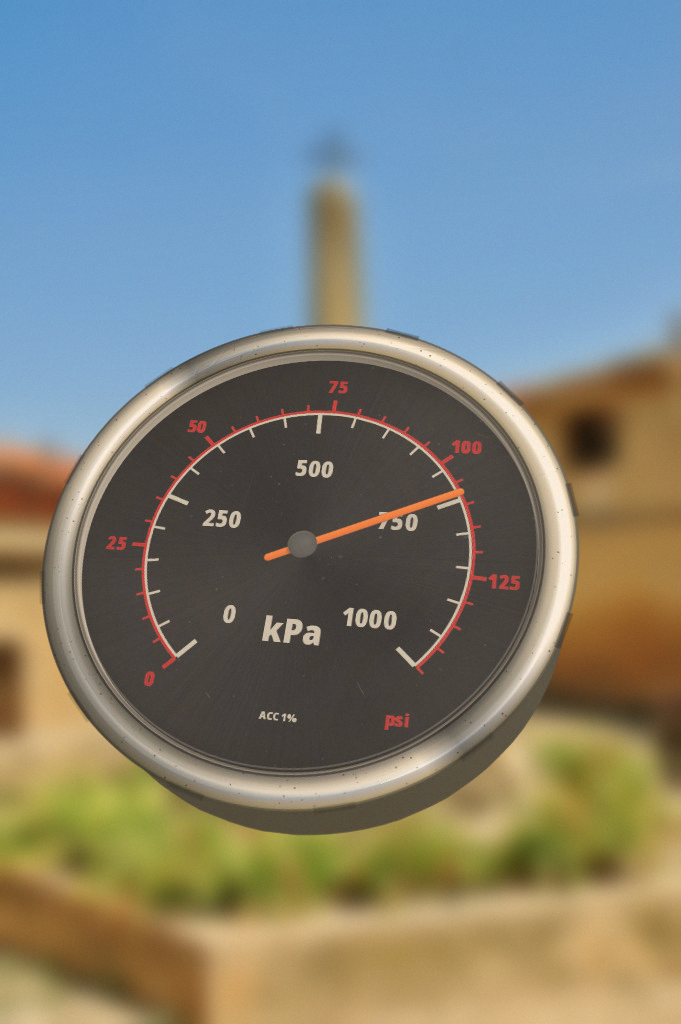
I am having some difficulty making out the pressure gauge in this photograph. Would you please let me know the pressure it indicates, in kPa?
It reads 750 kPa
